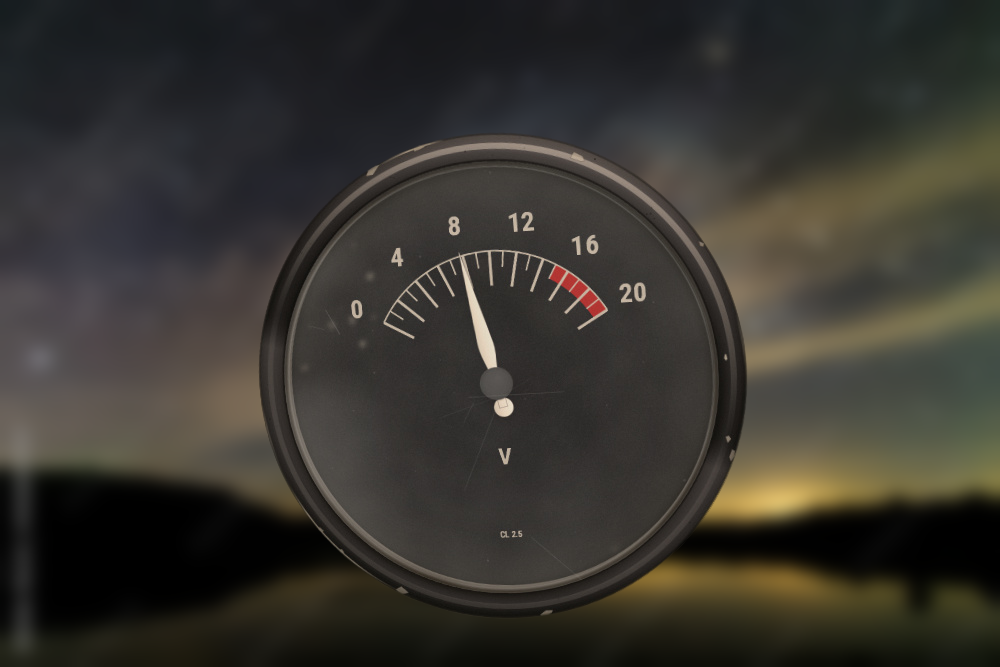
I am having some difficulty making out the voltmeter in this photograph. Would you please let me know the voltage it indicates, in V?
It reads 8 V
